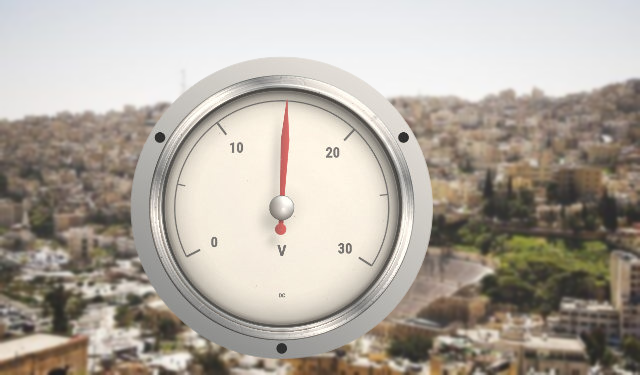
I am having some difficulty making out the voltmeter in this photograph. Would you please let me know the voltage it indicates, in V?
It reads 15 V
